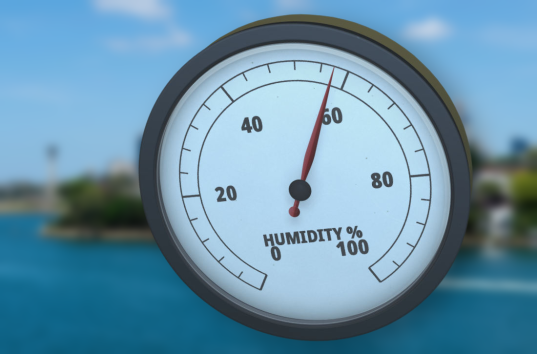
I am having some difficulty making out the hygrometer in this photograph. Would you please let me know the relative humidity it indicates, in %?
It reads 58 %
